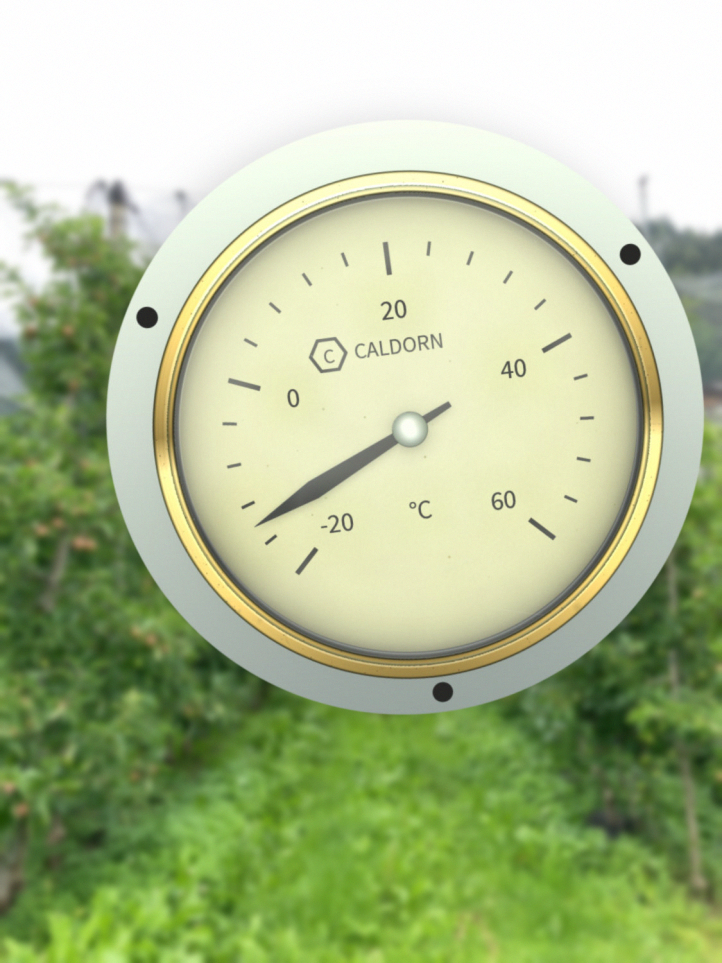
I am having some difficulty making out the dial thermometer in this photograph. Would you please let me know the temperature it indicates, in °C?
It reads -14 °C
